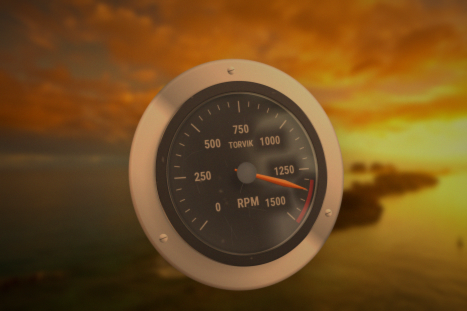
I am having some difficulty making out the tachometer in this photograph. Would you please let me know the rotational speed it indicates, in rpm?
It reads 1350 rpm
